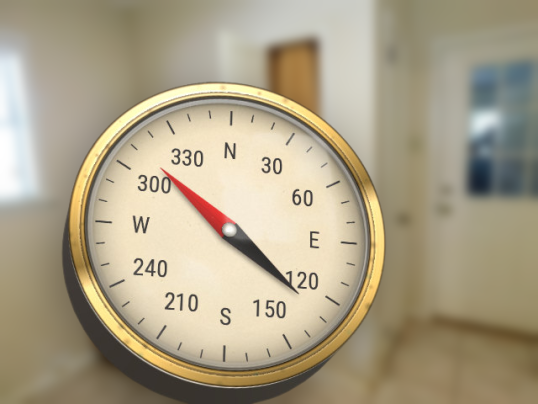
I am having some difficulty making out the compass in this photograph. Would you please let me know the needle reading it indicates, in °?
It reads 310 °
